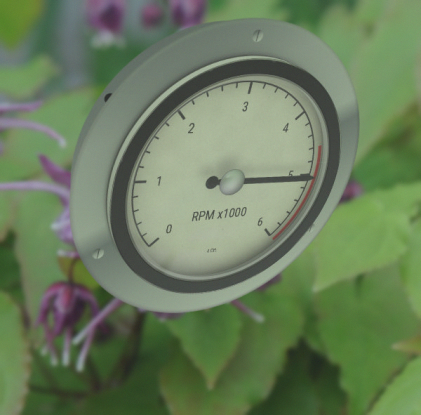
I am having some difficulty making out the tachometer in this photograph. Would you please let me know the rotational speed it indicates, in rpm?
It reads 5000 rpm
